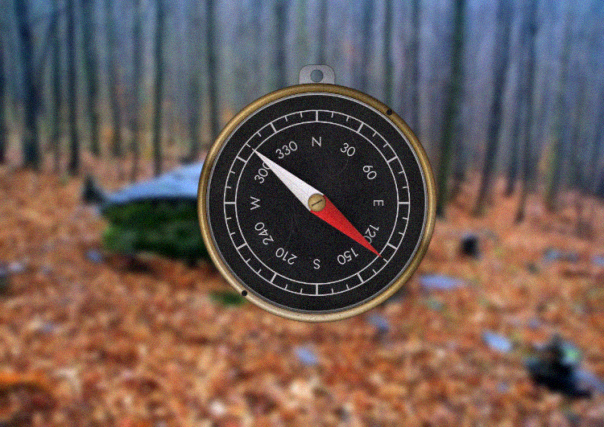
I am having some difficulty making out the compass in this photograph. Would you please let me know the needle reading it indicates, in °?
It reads 130 °
